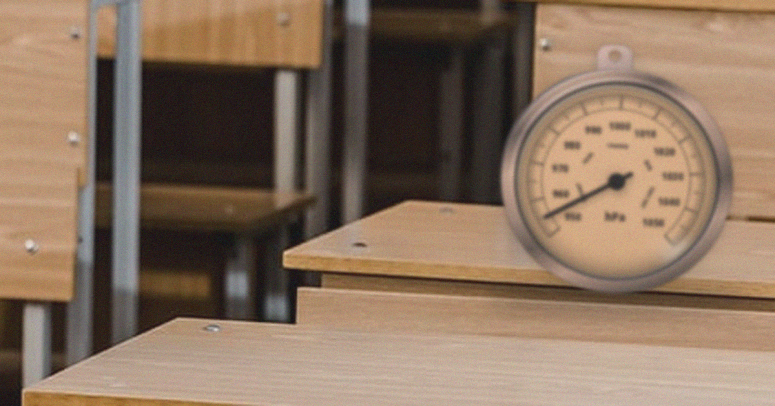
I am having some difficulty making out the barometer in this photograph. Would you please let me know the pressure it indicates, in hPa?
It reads 955 hPa
